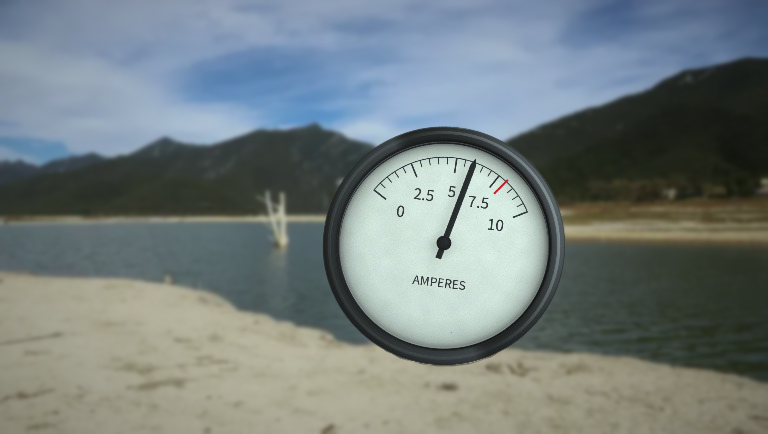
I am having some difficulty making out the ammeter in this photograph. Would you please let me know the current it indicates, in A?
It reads 6 A
